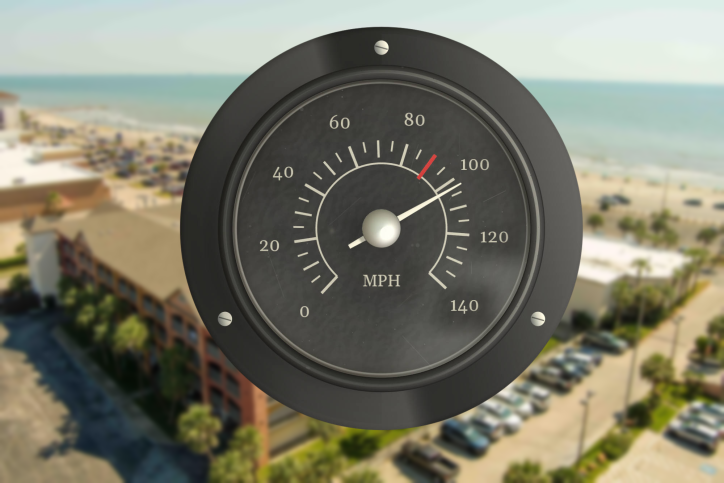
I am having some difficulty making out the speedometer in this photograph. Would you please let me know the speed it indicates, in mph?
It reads 102.5 mph
